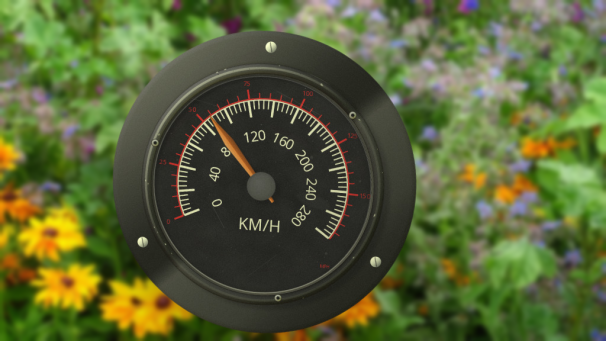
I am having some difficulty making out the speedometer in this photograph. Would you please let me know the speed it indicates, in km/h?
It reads 88 km/h
